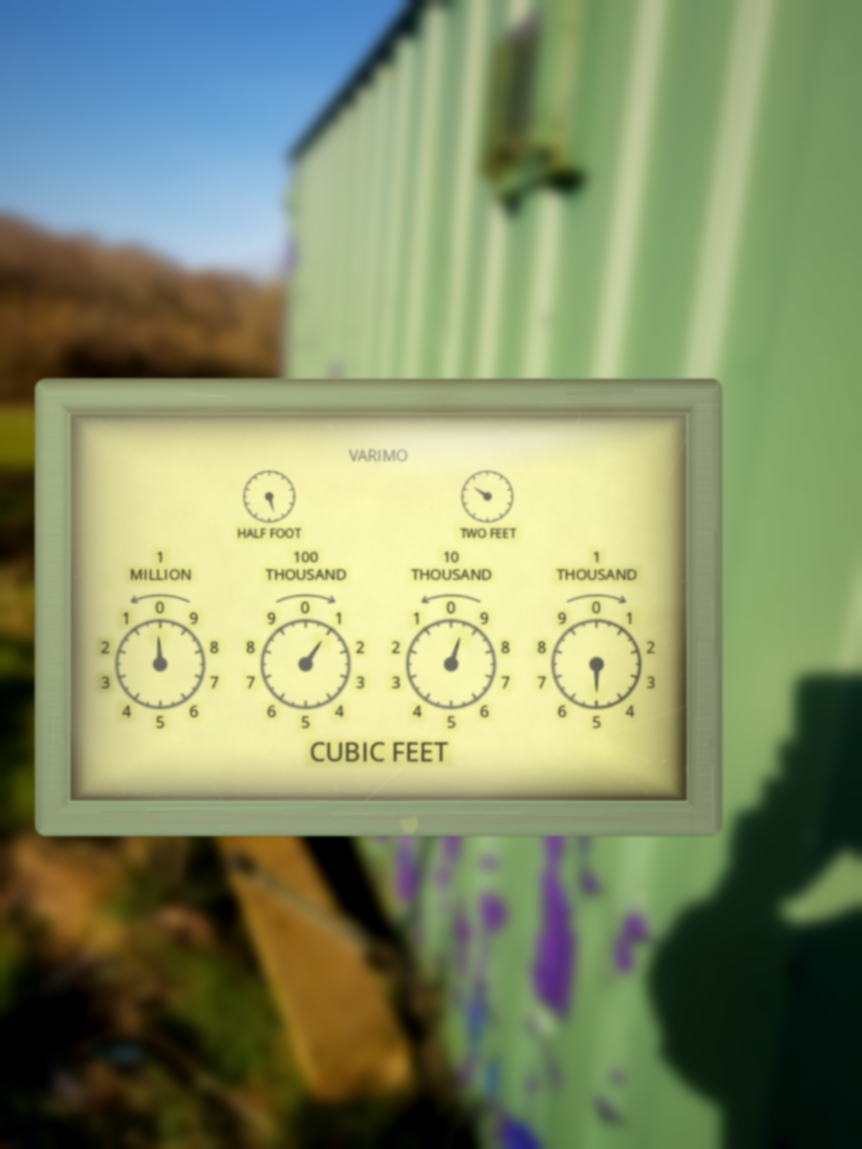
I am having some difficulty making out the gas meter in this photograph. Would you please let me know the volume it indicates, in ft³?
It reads 9500 ft³
